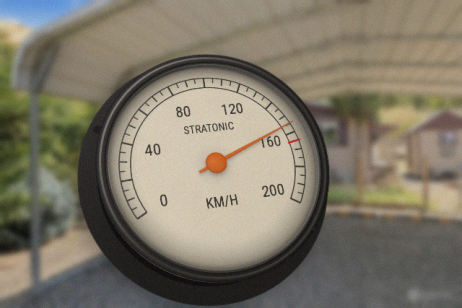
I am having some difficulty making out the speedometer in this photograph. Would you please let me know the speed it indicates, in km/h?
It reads 155 km/h
